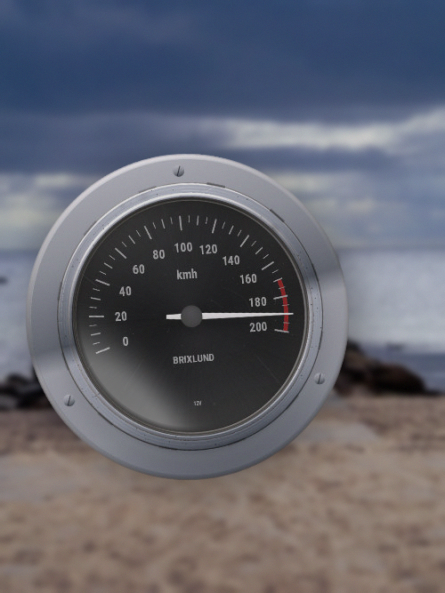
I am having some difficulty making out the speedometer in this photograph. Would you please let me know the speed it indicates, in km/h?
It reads 190 km/h
